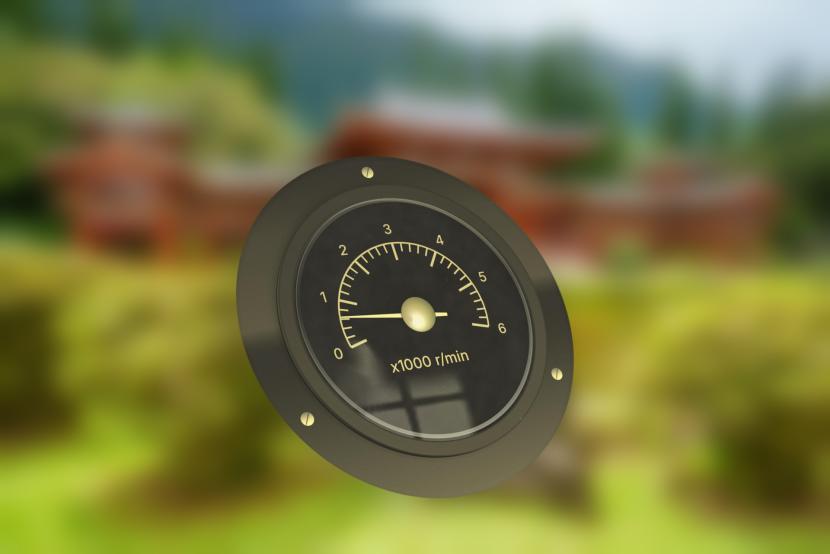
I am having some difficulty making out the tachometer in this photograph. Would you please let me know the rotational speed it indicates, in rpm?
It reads 600 rpm
